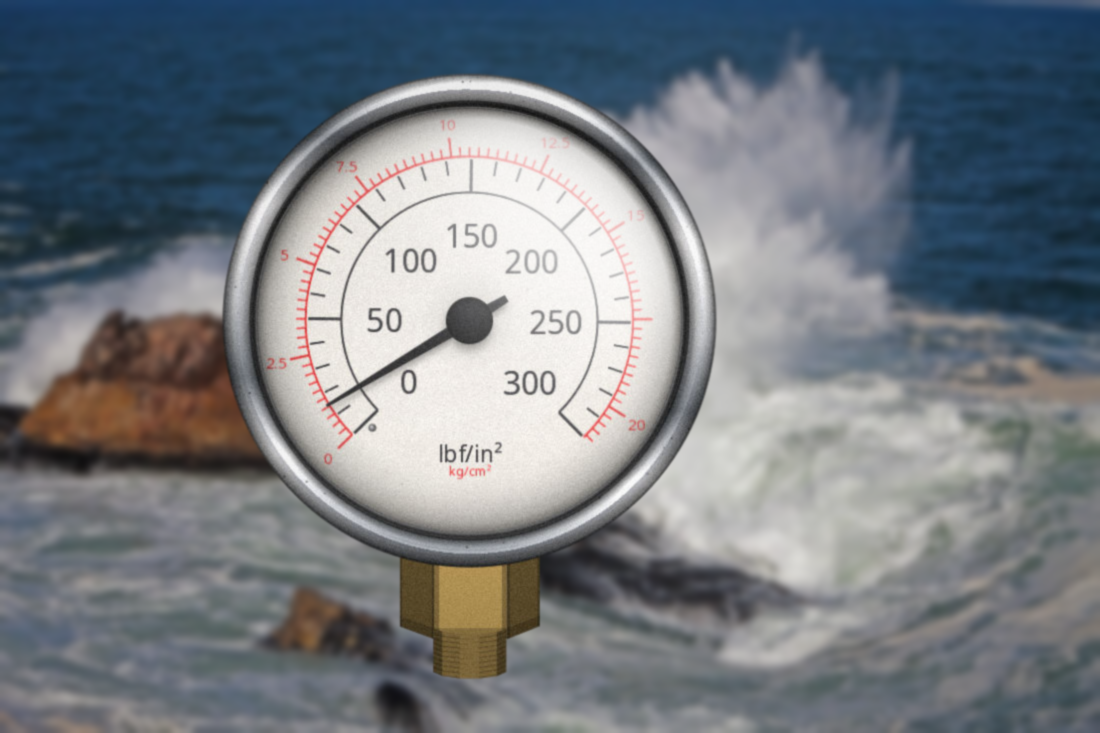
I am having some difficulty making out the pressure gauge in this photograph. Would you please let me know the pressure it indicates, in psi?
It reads 15 psi
